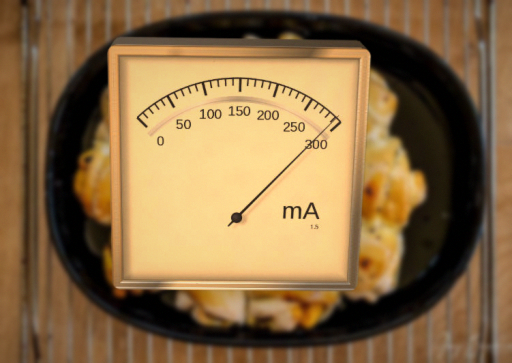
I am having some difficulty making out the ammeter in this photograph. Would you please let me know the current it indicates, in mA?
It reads 290 mA
